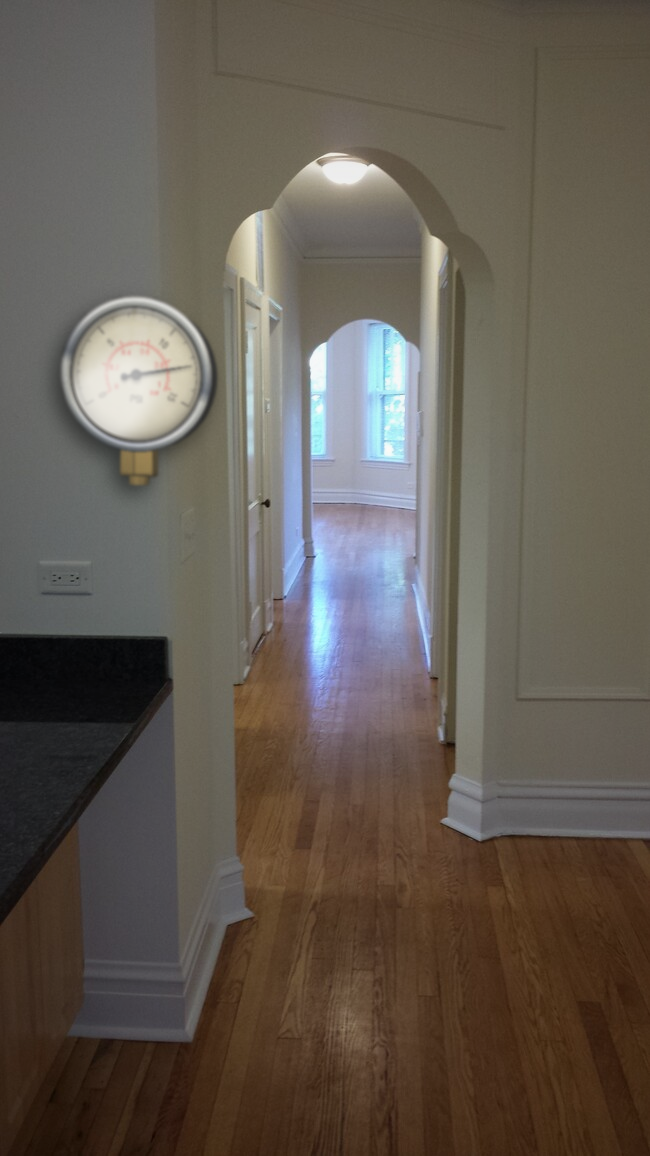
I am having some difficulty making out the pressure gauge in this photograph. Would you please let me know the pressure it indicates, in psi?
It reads 12.5 psi
